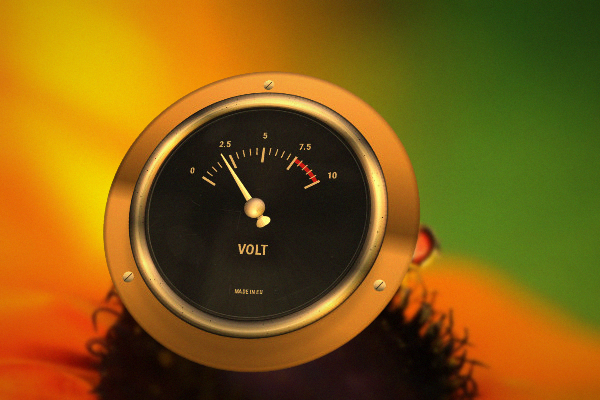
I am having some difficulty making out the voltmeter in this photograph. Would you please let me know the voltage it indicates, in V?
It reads 2 V
